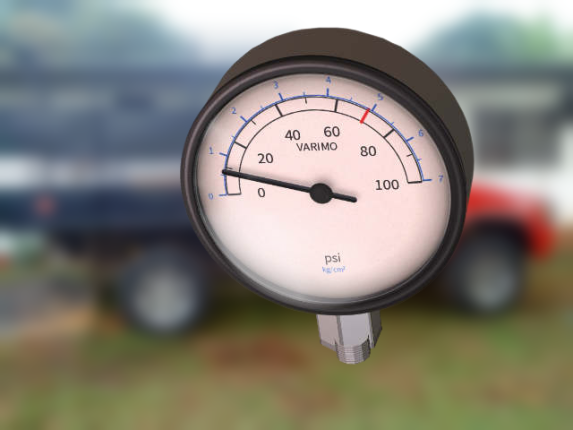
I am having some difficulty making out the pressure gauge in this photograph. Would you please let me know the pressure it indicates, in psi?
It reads 10 psi
